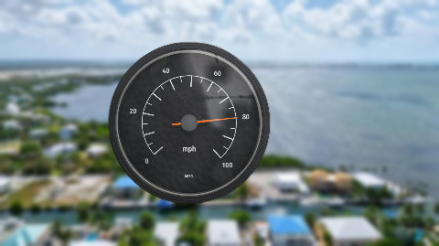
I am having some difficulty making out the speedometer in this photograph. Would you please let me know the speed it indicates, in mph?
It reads 80 mph
